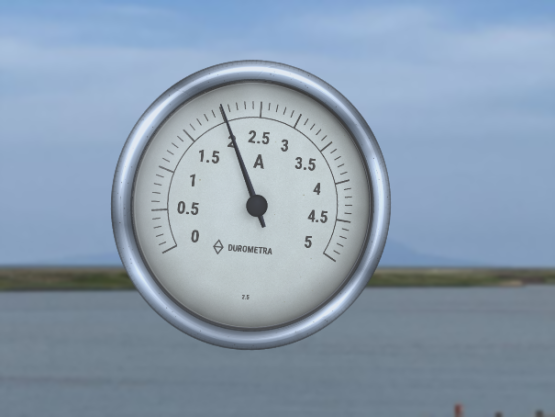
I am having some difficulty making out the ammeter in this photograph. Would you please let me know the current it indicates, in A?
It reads 2 A
